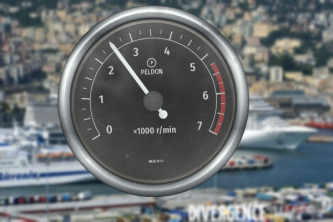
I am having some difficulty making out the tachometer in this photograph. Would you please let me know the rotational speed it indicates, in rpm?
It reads 2500 rpm
